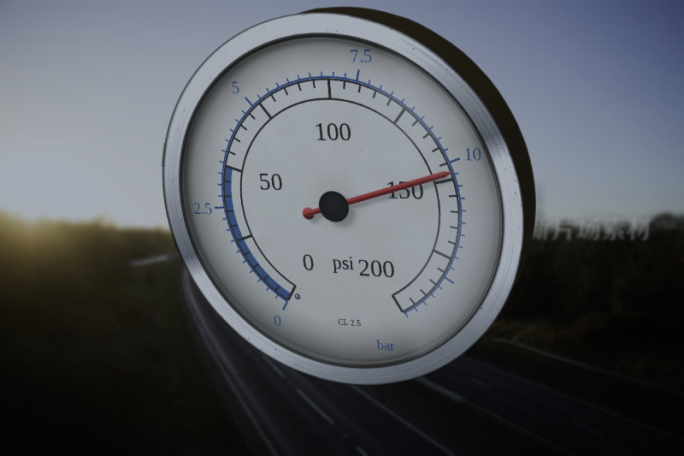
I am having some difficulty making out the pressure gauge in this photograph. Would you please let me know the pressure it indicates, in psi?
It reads 147.5 psi
